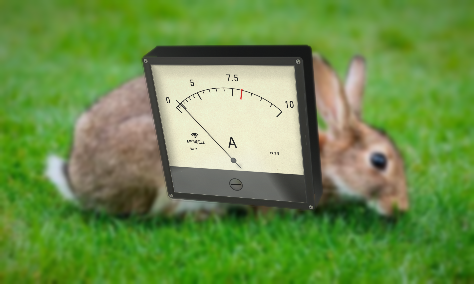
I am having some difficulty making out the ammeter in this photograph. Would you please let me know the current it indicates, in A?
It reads 2.5 A
